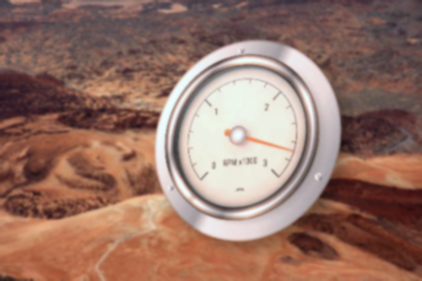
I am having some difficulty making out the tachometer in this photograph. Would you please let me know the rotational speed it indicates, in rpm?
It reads 2700 rpm
